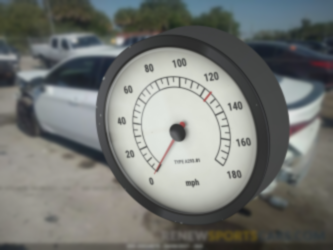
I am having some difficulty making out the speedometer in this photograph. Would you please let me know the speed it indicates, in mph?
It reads 0 mph
